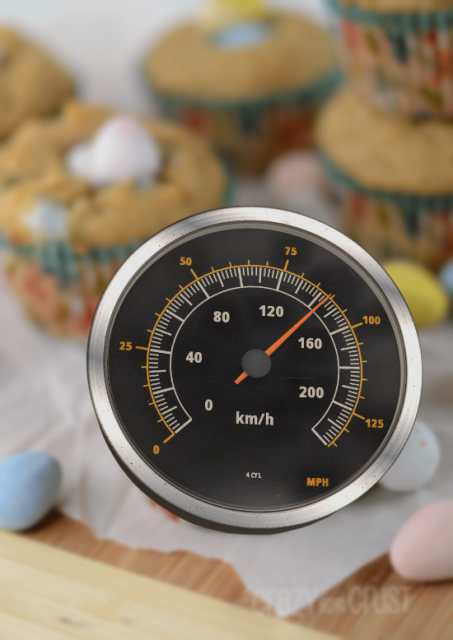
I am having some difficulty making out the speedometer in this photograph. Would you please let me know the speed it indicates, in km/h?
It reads 144 km/h
